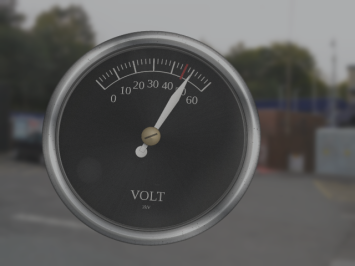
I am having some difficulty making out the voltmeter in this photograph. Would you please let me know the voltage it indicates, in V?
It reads 50 V
